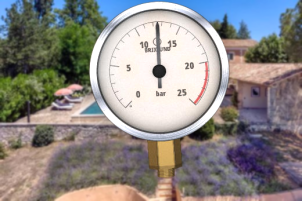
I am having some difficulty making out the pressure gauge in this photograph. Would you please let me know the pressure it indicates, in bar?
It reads 12.5 bar
